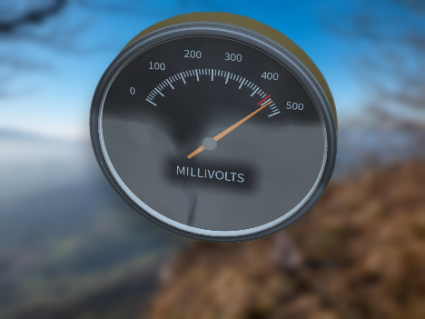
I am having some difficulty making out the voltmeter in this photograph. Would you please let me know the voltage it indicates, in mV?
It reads 450 mV
